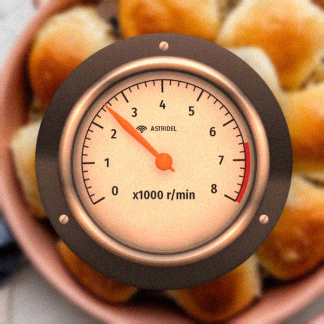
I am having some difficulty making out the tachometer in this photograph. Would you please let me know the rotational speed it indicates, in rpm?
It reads 2500 rpm
